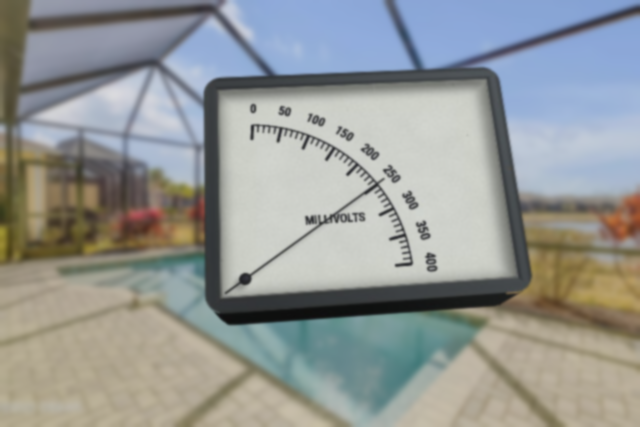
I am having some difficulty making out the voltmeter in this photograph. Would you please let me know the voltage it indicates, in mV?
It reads 250 mV
